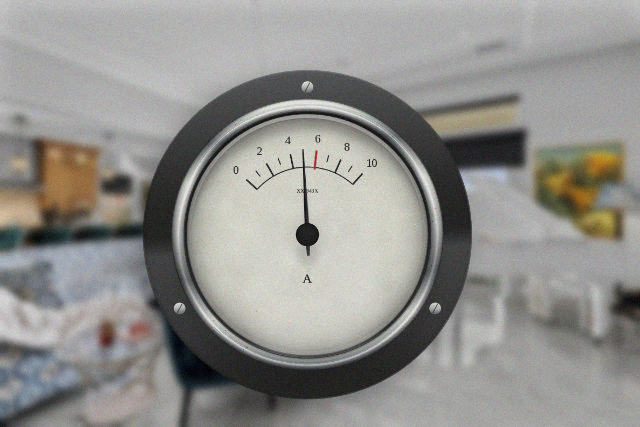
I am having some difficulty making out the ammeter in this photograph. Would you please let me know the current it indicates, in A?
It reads 5 A
